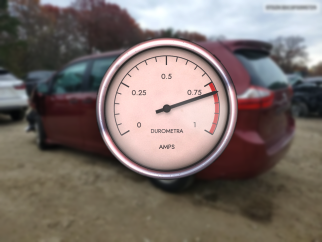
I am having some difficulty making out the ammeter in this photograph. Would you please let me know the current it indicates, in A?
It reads 0.8 A
